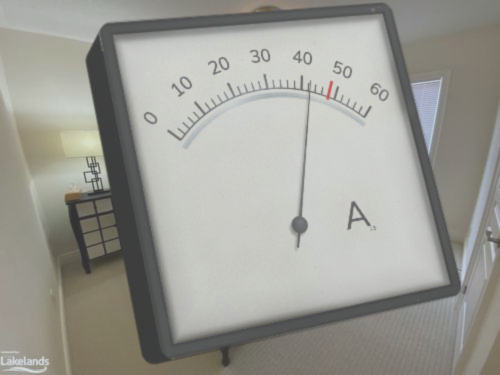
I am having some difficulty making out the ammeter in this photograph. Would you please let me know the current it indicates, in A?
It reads 42 A
